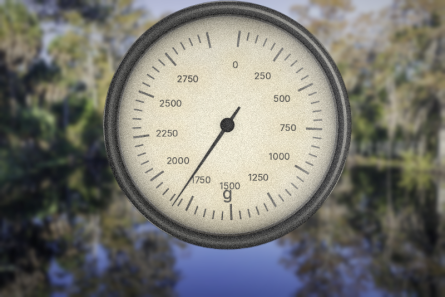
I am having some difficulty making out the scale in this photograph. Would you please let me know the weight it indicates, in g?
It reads 1825 g
